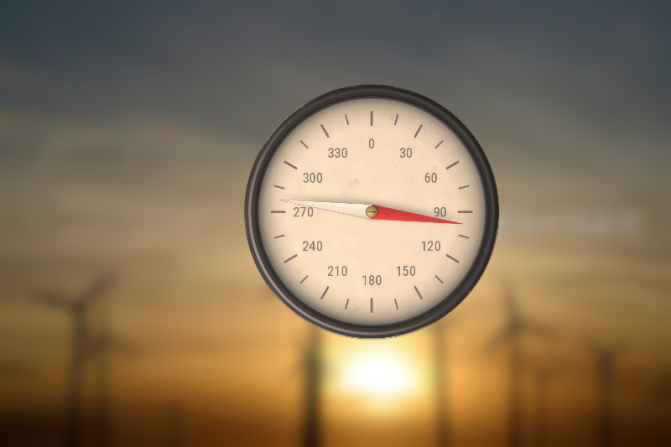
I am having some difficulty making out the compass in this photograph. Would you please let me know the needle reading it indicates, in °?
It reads 97.5 °
